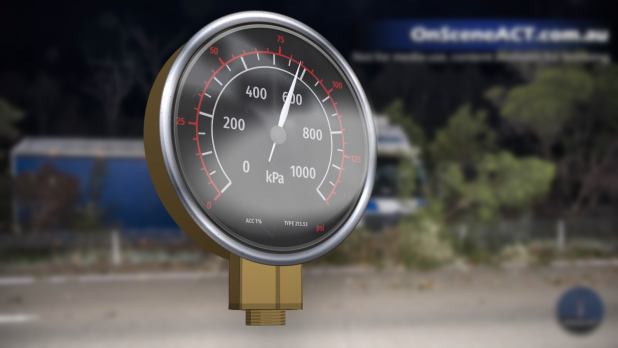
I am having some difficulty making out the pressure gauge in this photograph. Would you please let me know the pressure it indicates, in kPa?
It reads 575 kPa
